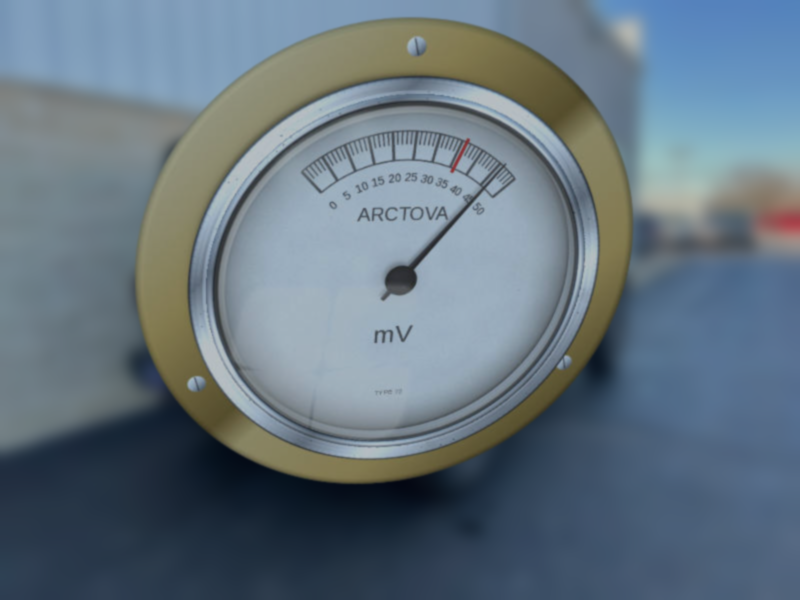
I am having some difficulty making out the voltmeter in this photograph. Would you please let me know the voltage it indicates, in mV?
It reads 45 mV
